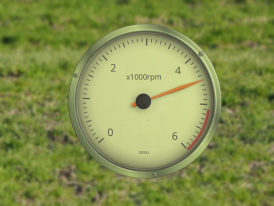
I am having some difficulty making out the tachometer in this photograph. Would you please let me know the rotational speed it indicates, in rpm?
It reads 4500 rpm
